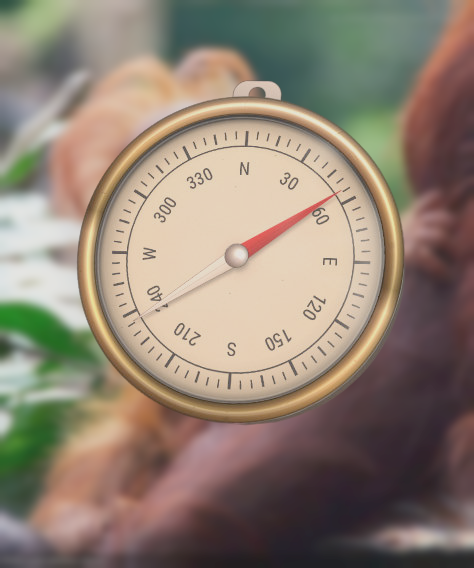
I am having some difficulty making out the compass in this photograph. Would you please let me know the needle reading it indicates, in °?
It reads 55 °
